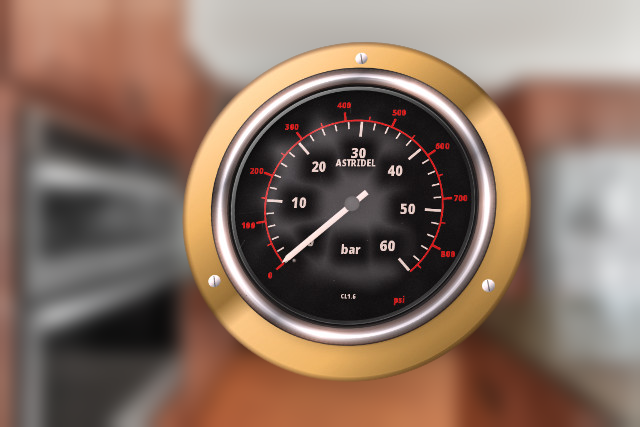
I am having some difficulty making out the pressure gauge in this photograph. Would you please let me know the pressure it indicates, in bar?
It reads 0 bar
